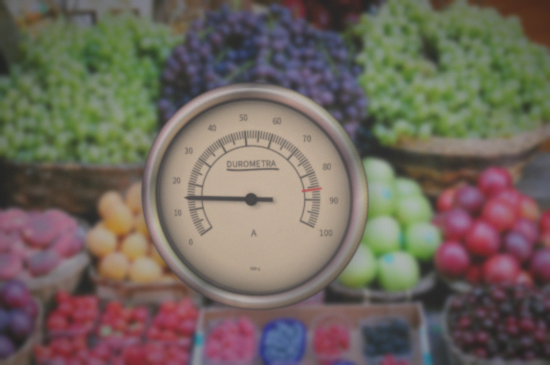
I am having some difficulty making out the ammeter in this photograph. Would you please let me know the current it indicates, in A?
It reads 15 A
